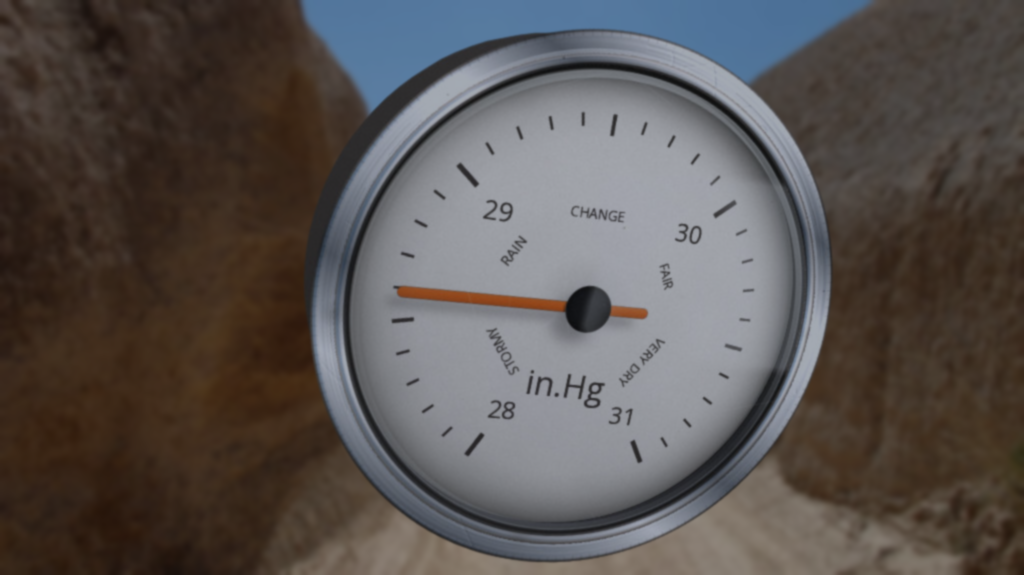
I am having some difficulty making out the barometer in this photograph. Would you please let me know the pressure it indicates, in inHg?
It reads 28.6 inHg
